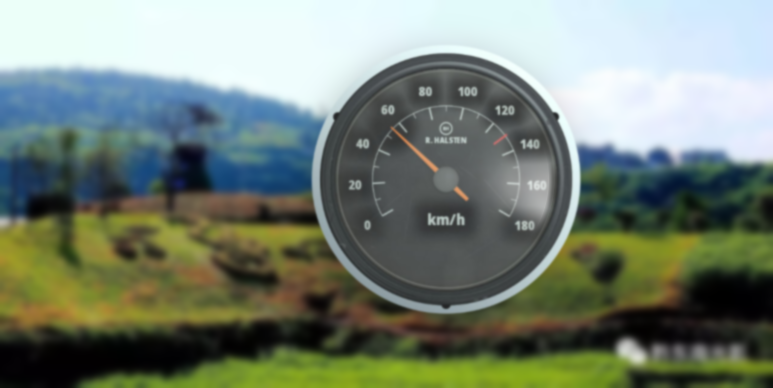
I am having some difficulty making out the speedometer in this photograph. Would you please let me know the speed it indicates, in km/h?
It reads 55 km/h
